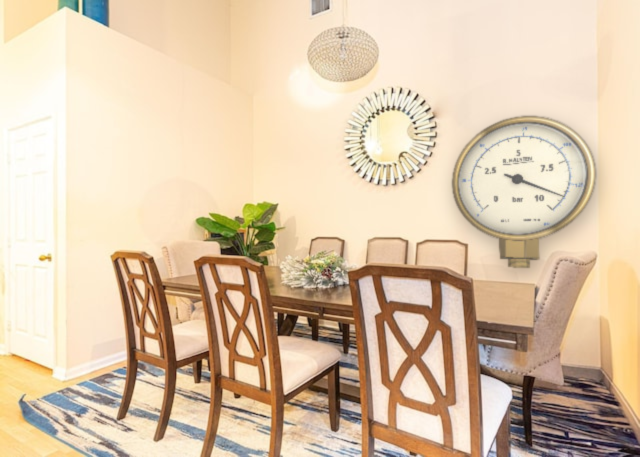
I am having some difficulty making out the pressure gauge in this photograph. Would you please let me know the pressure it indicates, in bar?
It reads 9.25 bar
